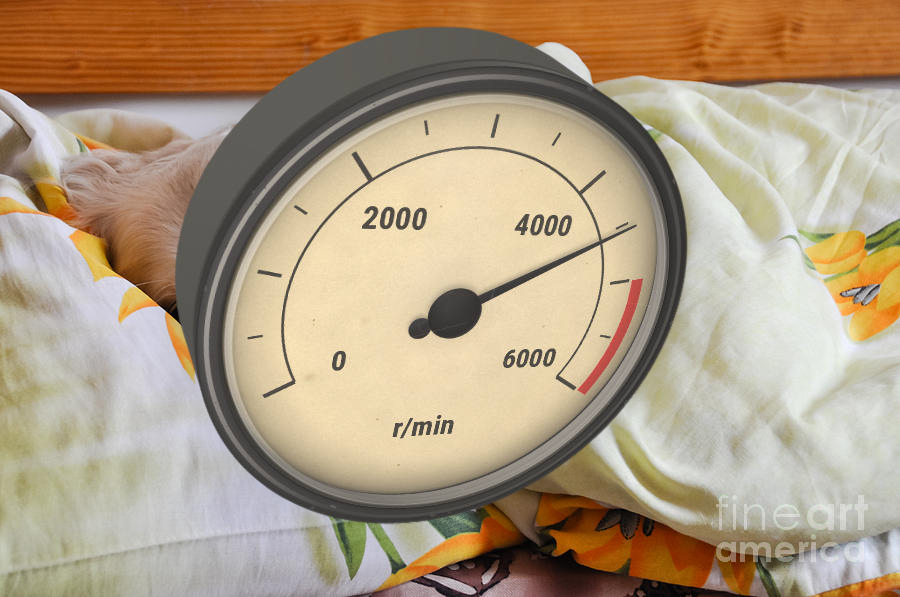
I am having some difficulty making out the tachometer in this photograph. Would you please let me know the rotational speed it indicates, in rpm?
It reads 4500 rpm
